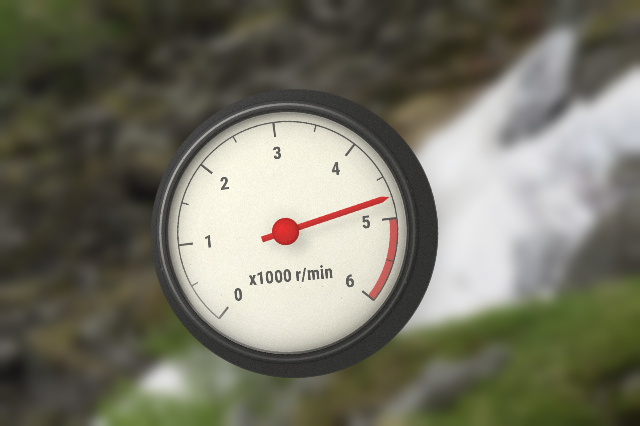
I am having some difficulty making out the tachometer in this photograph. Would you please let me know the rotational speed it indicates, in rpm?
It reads 4750 rpm
